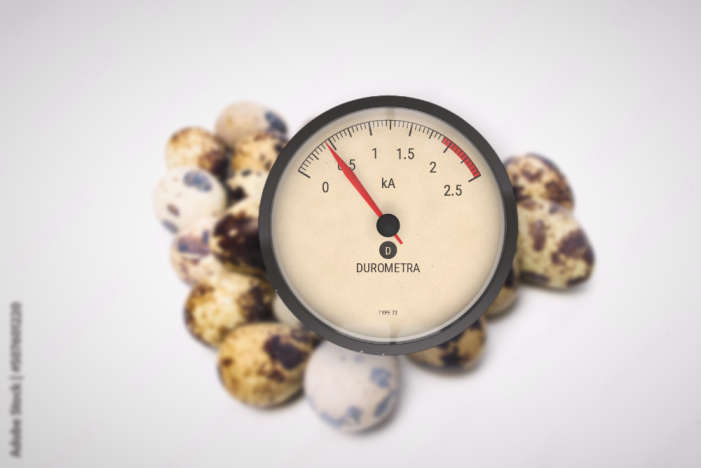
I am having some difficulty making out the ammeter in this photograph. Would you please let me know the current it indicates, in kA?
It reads 0.45 kA
